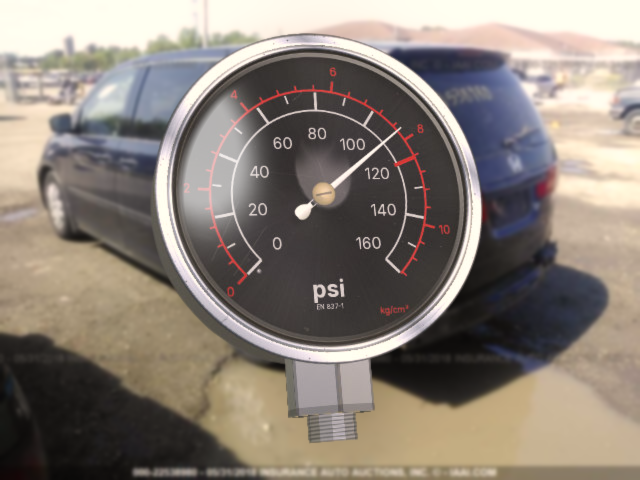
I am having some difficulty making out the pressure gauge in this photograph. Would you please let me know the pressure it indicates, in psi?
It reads 110 psi
